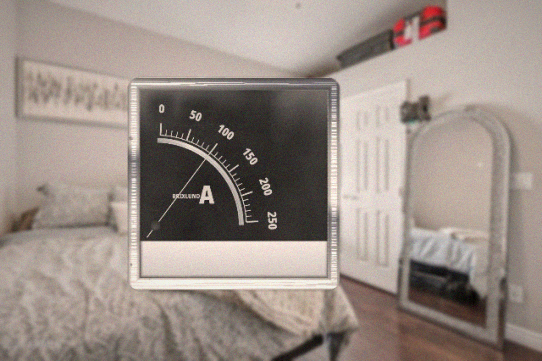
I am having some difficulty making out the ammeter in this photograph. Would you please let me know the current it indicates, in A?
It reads 100 A
